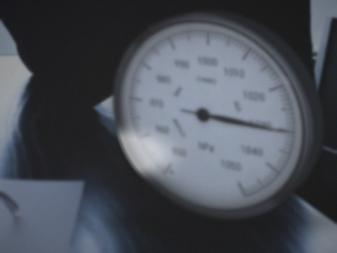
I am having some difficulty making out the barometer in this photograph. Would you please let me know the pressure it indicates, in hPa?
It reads 1030 hPa
